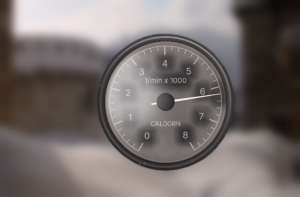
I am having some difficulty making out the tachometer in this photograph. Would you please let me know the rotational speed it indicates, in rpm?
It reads 6200 rpm
